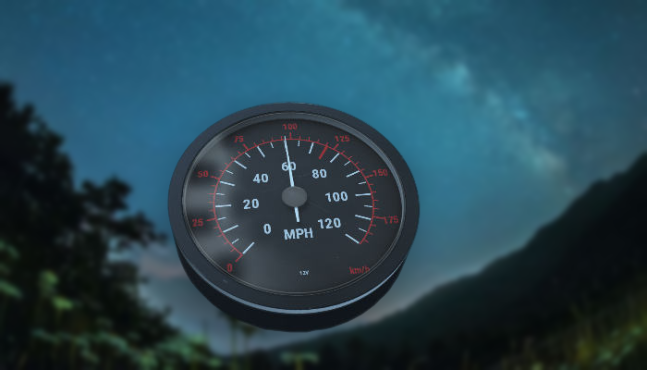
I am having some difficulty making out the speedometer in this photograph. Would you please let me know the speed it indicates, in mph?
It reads 60 mph
